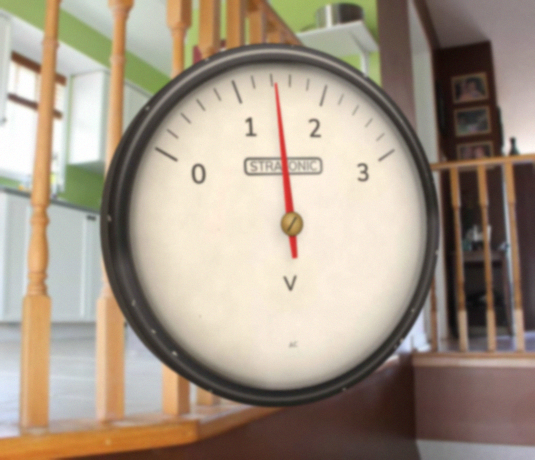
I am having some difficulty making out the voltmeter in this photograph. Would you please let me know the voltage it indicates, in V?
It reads 1.4 V
